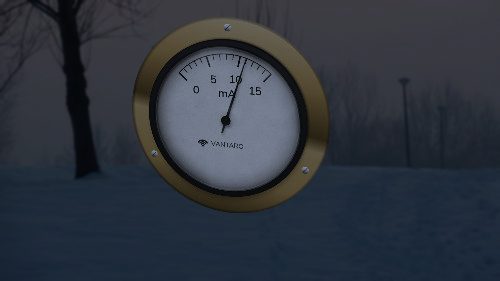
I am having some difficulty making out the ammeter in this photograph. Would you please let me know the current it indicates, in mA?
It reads 11 mA
